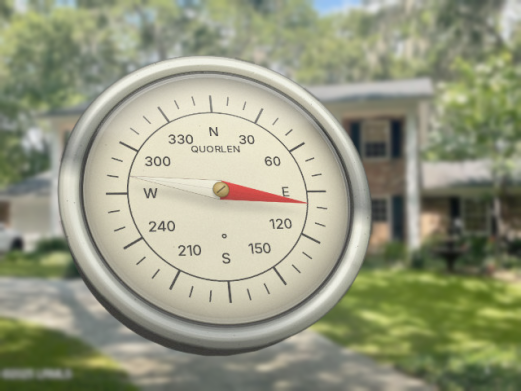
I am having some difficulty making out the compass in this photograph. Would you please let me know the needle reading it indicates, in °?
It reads 100 °
